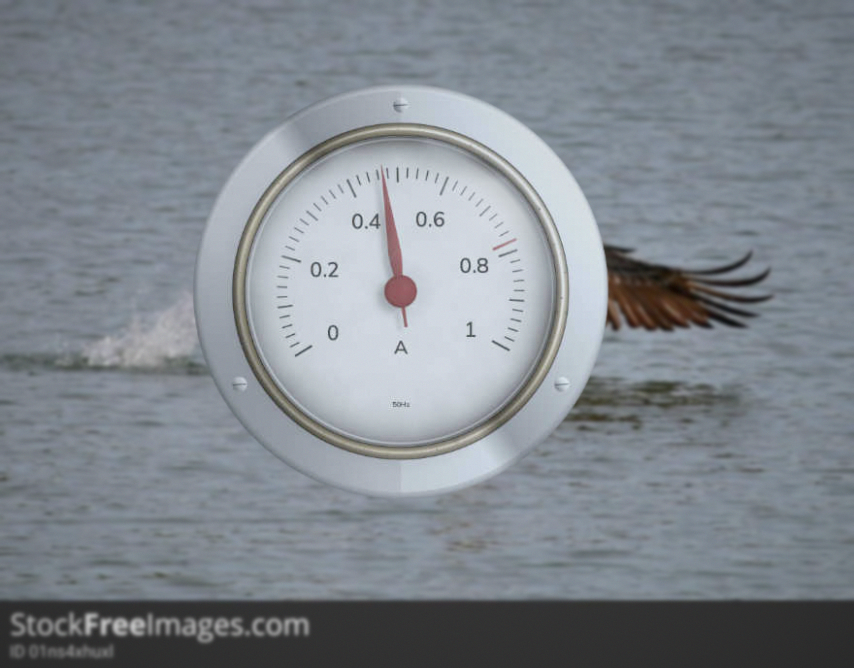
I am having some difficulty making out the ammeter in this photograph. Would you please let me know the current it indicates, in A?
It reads 0.47 A
